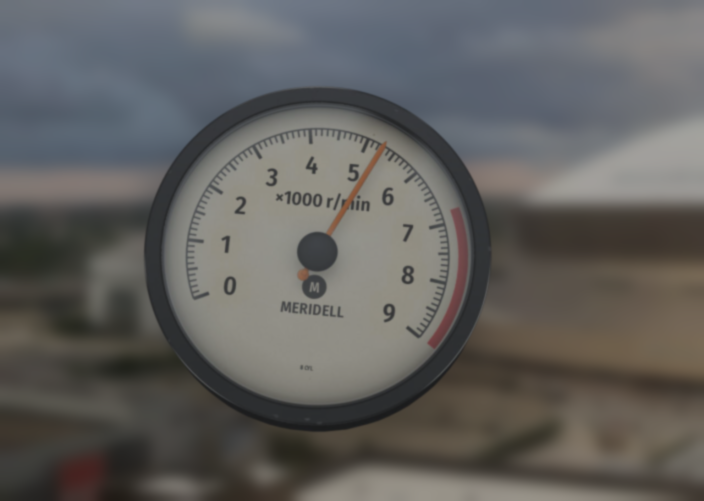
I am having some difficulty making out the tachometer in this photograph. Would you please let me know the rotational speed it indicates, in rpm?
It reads 5300 rpm
